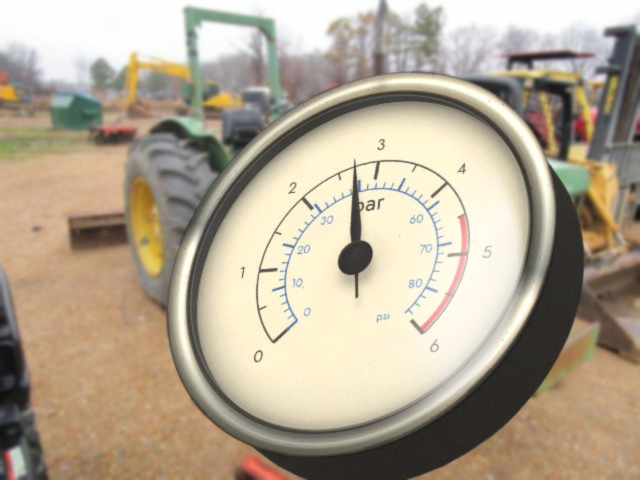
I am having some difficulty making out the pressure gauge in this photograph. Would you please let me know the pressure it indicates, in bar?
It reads 2.75 bar
